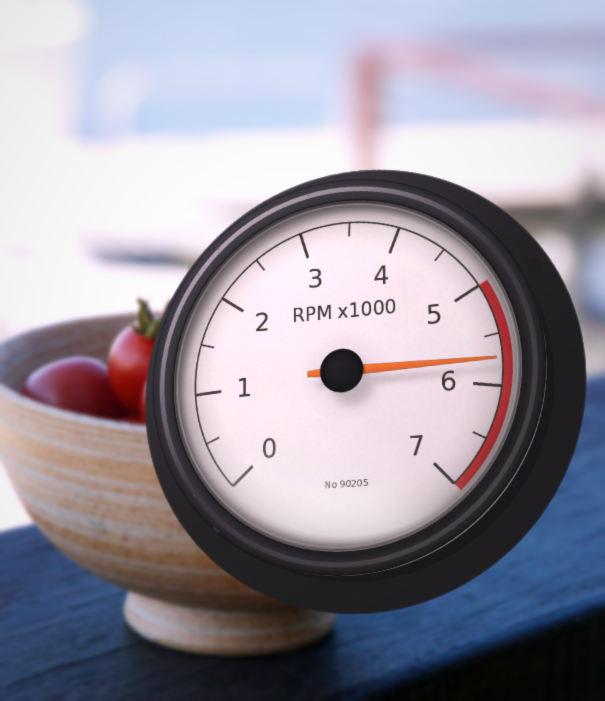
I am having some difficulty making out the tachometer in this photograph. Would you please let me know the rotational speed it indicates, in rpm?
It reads 5750 rpm
